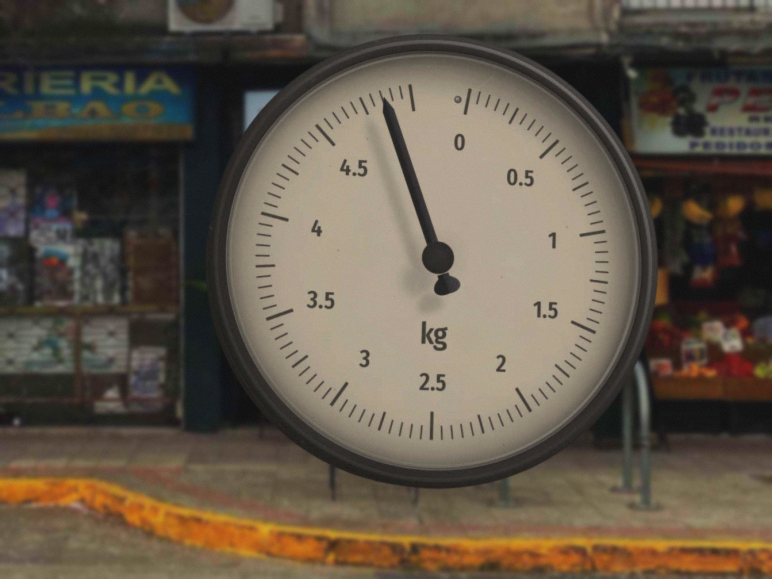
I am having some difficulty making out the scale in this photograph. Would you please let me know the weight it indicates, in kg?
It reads 4.85 kg
